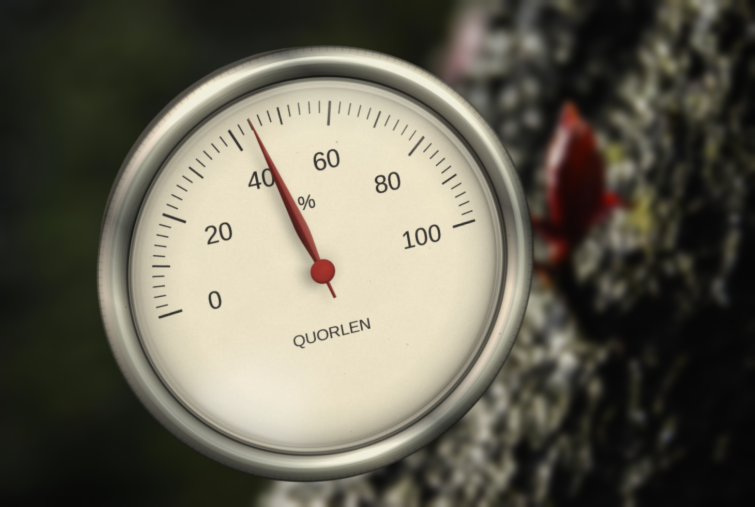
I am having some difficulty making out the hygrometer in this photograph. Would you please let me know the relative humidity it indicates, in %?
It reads 44 %
